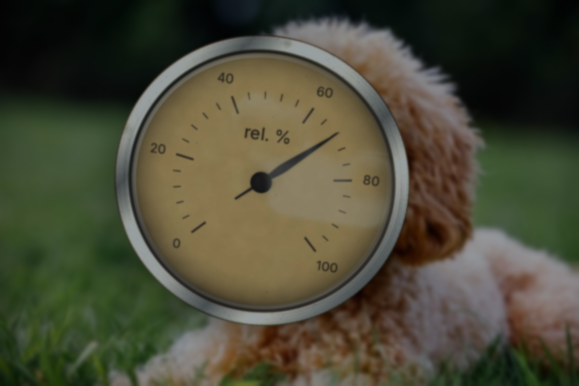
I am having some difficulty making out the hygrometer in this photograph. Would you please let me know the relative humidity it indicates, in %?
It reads 68 %
